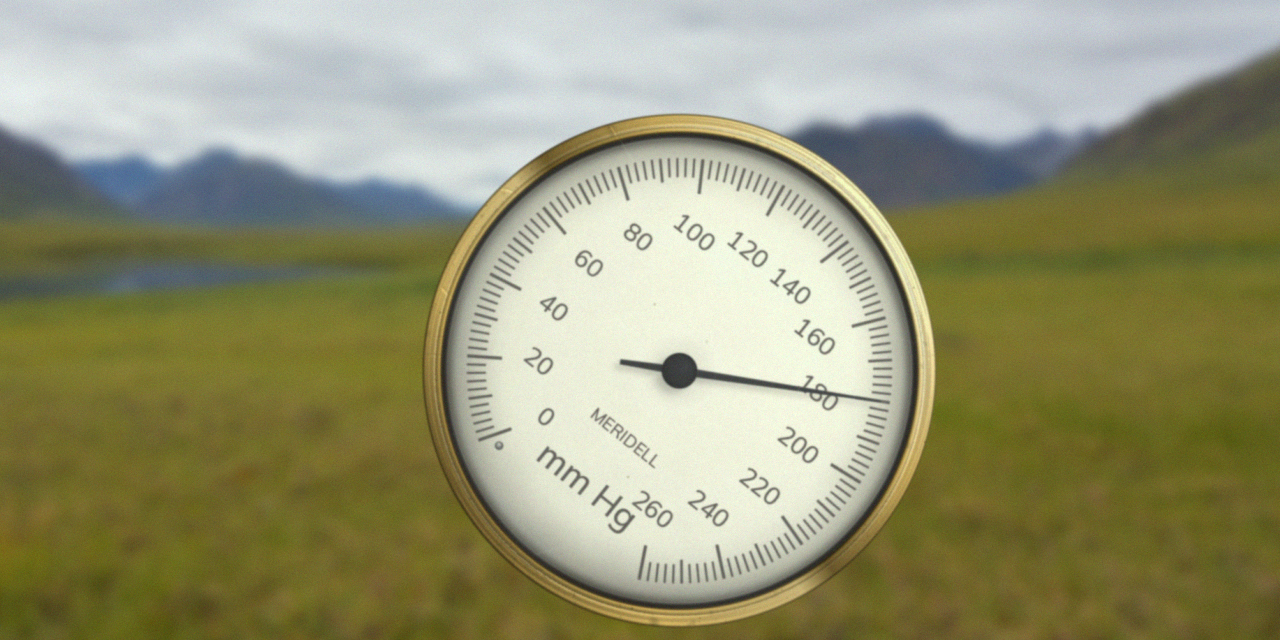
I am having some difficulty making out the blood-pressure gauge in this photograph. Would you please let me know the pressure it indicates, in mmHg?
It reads 180 mmHg
